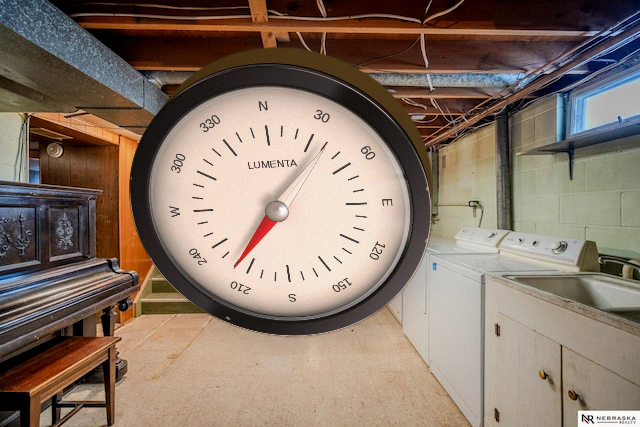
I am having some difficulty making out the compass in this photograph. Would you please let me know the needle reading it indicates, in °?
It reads 220 °
